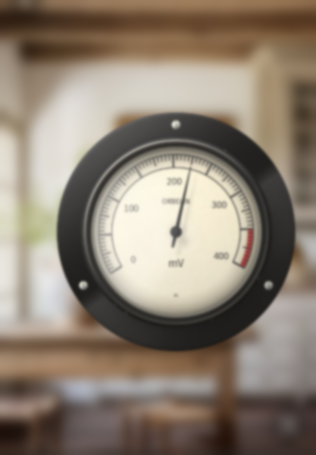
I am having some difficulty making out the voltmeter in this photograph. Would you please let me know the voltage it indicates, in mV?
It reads 225 mV
